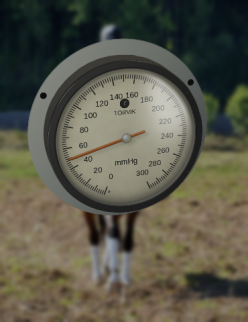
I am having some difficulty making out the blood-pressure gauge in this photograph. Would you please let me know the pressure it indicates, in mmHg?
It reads 50 mmHg
